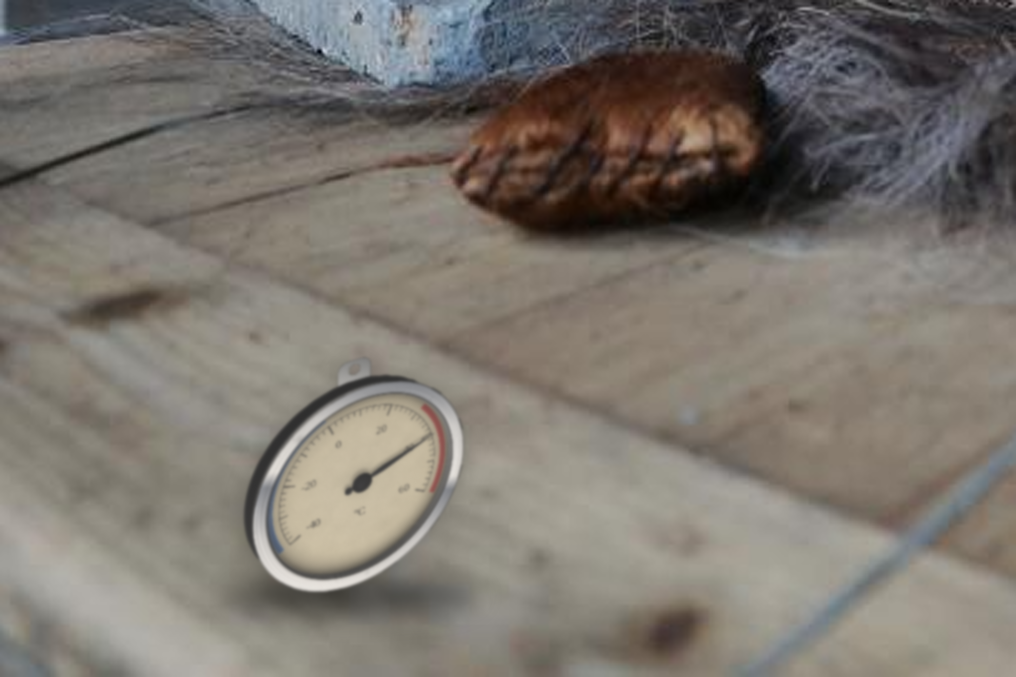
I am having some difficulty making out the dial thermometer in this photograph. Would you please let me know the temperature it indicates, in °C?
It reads 40 °C
